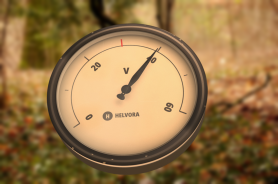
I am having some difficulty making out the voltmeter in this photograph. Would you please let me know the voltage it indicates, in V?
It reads 40 V
